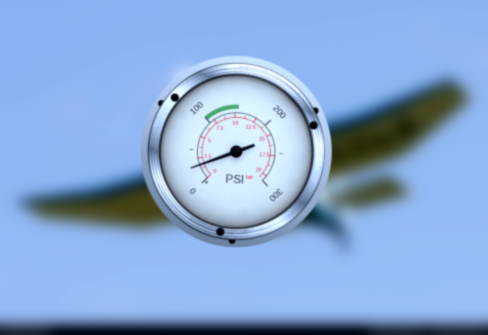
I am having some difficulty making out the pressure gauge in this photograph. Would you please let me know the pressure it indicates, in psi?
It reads 25 psi
